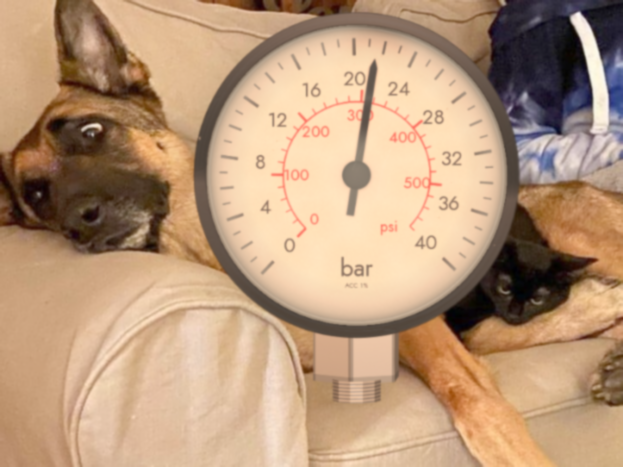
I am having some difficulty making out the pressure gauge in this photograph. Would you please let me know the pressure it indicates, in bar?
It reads 21.5 bar
